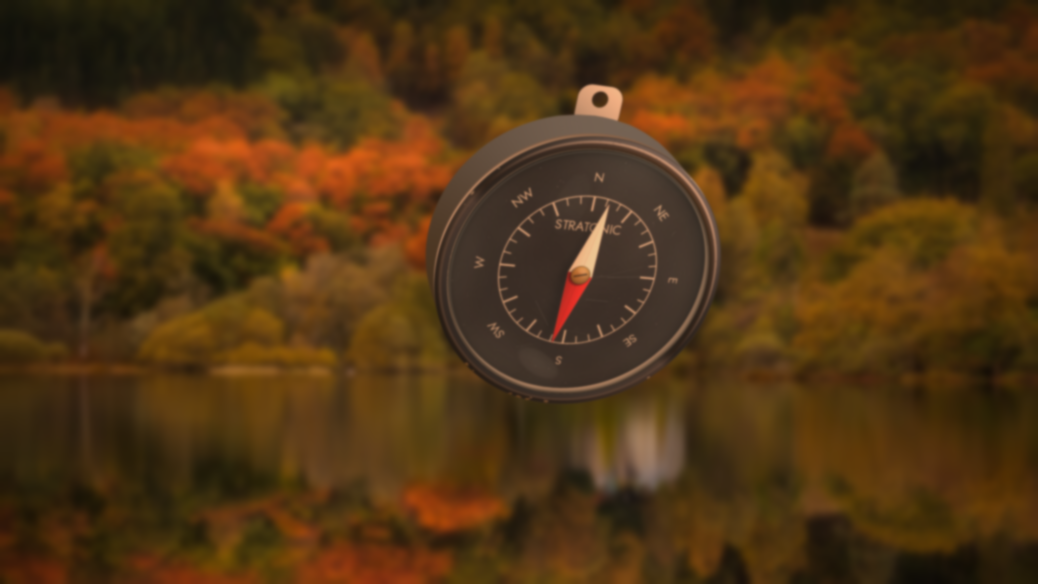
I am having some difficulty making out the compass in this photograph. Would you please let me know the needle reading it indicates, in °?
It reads 190 °
